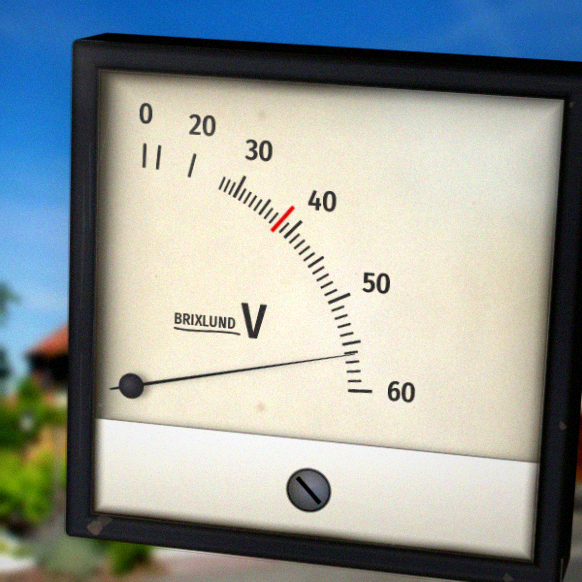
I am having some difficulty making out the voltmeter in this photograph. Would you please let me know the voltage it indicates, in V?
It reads 56 V
